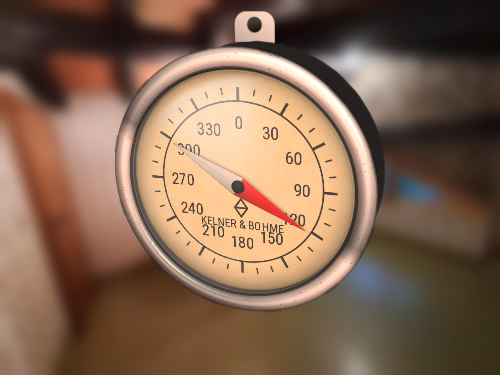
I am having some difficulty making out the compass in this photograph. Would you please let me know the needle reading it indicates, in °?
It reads 120 °
